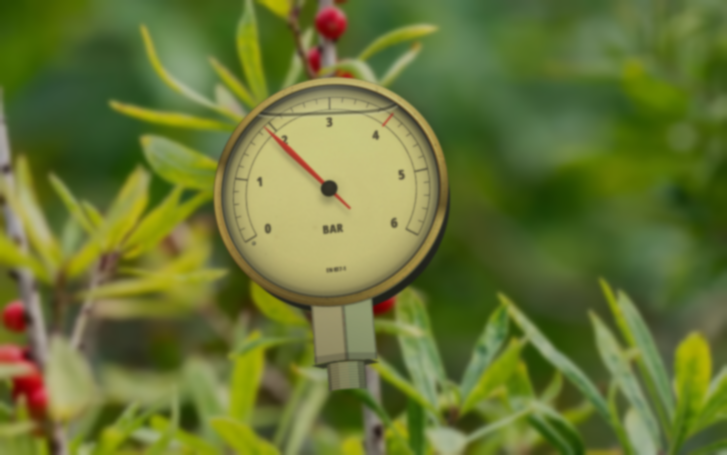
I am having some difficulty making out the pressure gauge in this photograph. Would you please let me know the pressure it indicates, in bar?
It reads 1.9 bar
